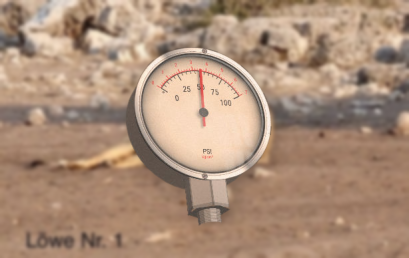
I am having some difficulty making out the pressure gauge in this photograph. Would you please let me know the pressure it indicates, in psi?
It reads 50 psi
